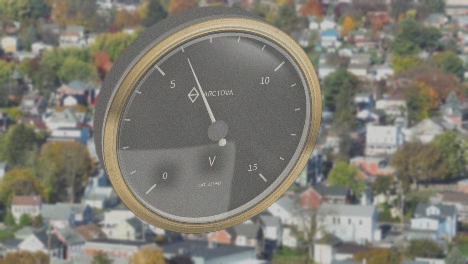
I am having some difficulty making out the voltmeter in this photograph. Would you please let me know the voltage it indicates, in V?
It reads 6 V
